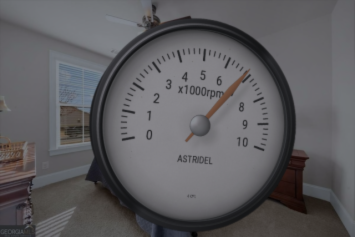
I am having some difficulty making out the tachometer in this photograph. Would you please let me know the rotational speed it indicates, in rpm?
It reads 6800 rpm
